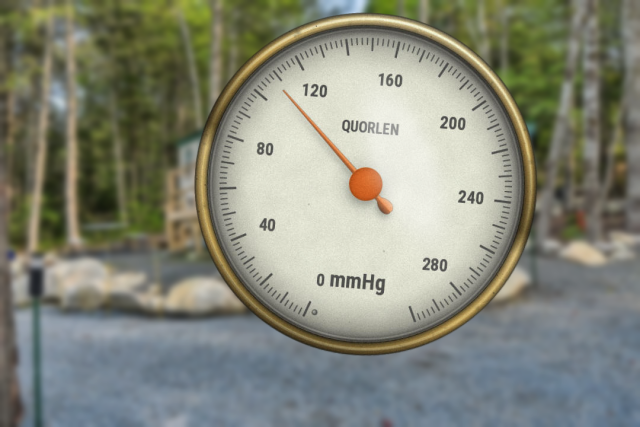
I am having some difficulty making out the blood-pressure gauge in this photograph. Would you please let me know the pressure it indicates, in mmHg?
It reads 108 mmHg
